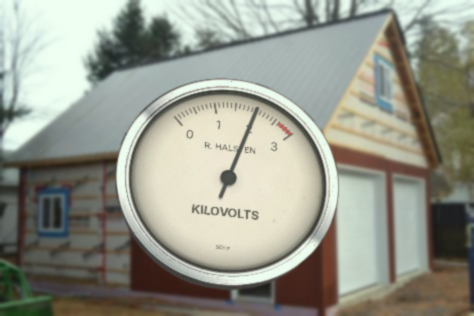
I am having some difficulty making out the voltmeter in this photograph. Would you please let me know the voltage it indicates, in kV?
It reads 2 kV
